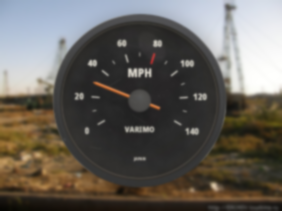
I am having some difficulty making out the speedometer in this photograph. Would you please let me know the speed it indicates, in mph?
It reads 30 mph
